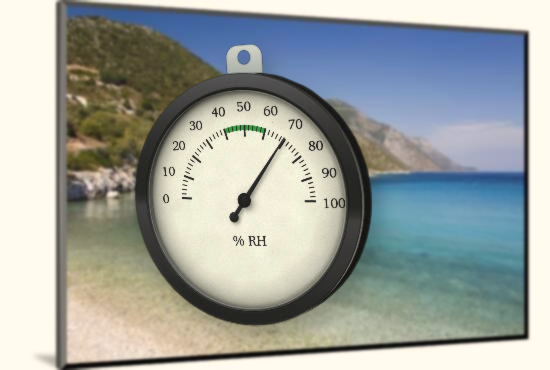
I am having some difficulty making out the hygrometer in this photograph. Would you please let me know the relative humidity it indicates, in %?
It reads 70 %
